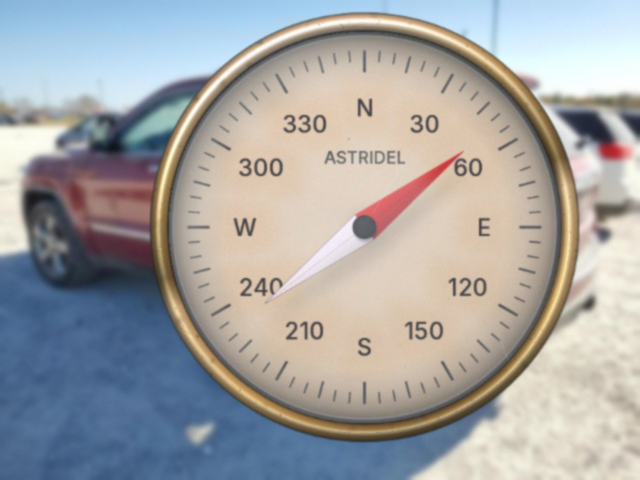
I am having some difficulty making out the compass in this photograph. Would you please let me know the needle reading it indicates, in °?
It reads 52.5 °
